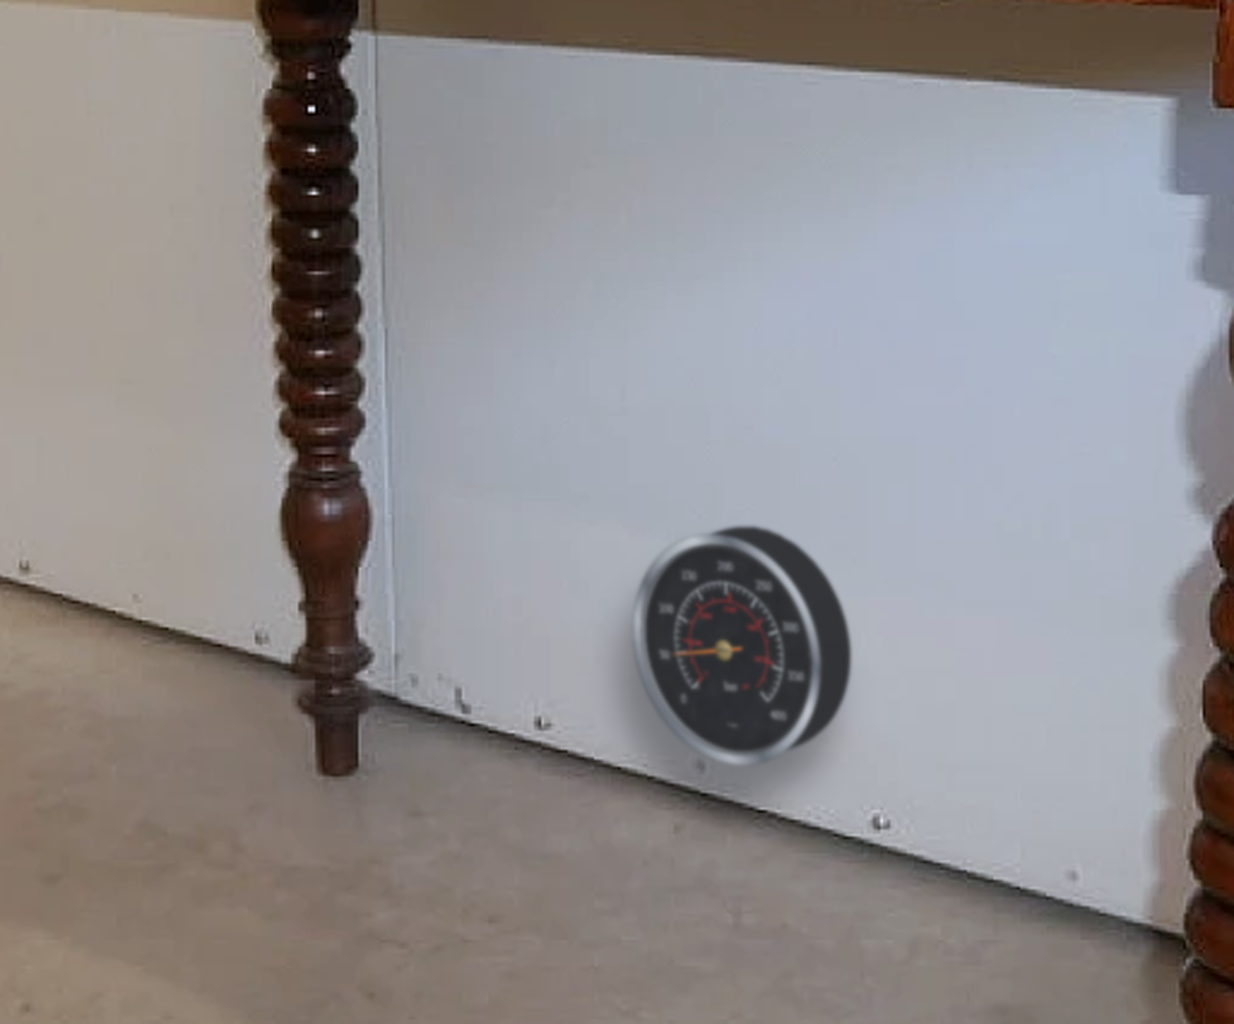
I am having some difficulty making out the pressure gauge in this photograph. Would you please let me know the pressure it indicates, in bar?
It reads 50 bar
